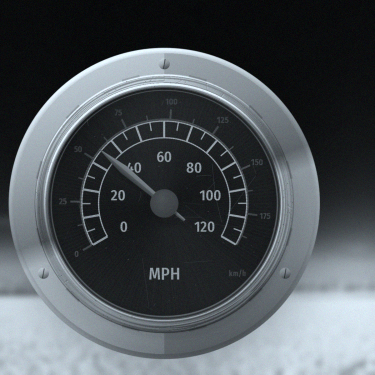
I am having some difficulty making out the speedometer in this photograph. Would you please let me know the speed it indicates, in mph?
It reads 35 mph
